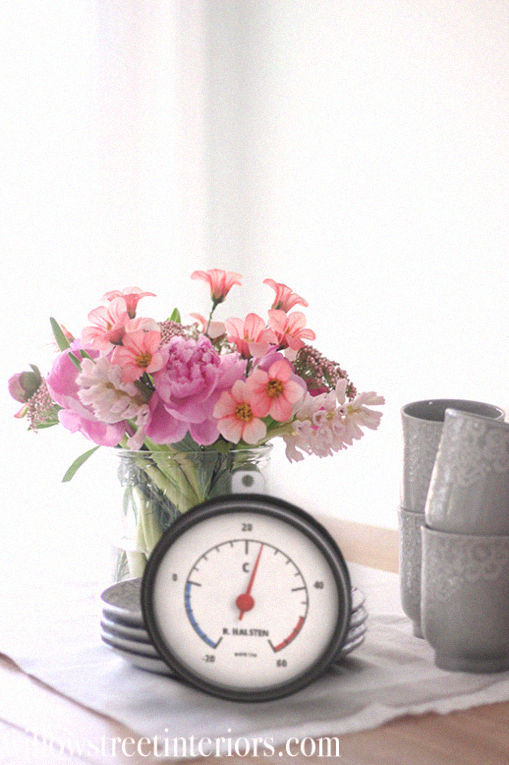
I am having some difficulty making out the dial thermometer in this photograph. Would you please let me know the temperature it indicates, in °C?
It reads 24 °C
